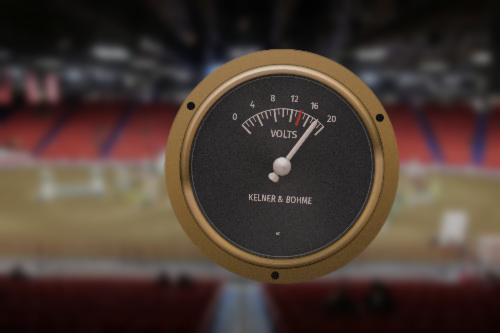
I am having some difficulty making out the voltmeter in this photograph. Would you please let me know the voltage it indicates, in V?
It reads 18 V
